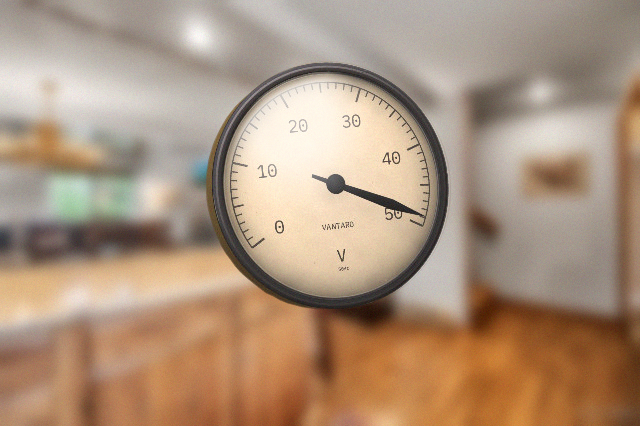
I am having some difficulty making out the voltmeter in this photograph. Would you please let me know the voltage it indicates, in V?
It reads 49 V
